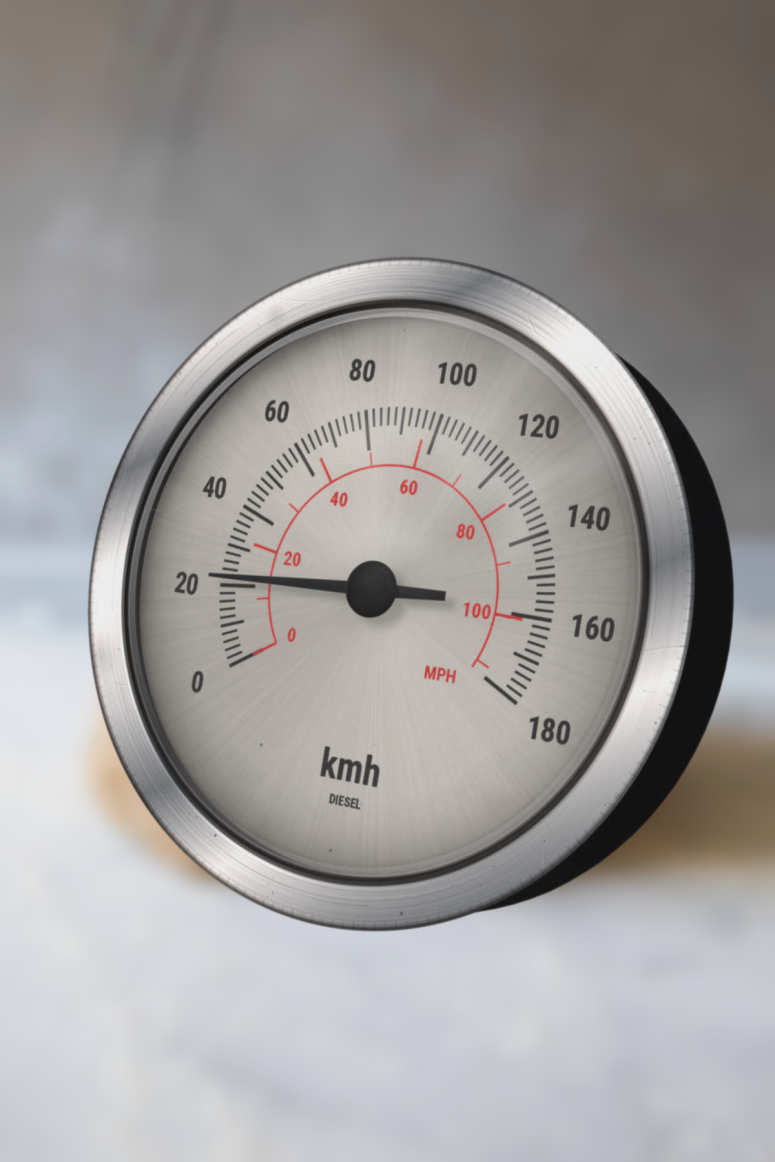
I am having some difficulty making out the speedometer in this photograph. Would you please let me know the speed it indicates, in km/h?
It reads 22 km/h
